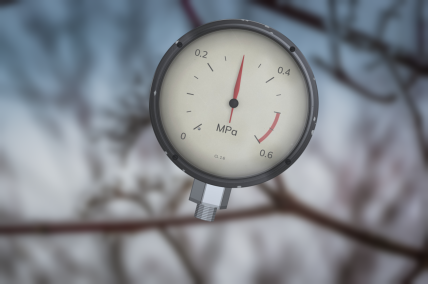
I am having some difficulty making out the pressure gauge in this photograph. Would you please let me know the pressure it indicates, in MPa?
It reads 0.3 MPa
